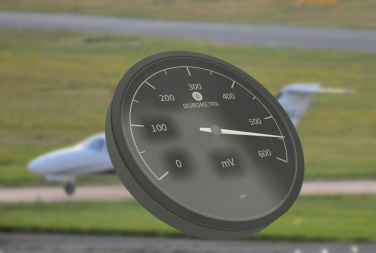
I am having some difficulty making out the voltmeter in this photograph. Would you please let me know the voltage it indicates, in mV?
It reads 550 mV
